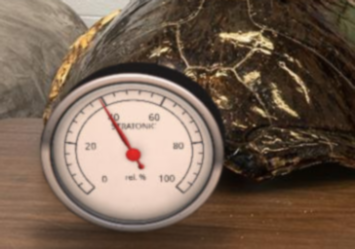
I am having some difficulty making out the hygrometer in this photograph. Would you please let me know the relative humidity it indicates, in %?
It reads 40 %
